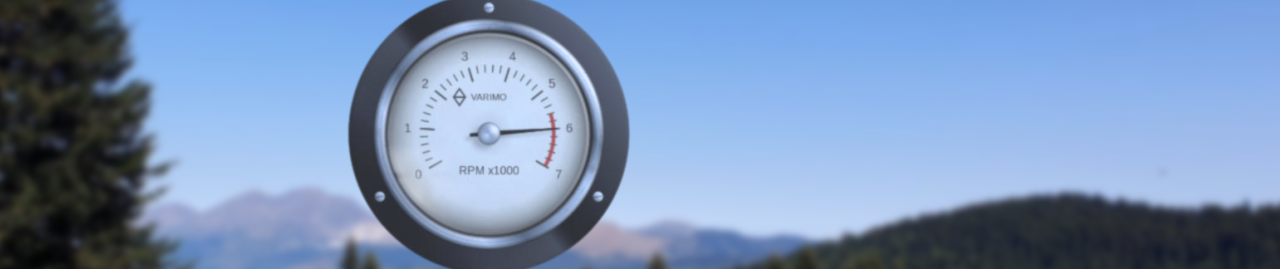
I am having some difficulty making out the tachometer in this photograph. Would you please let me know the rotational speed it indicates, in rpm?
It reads 6000 rpm
